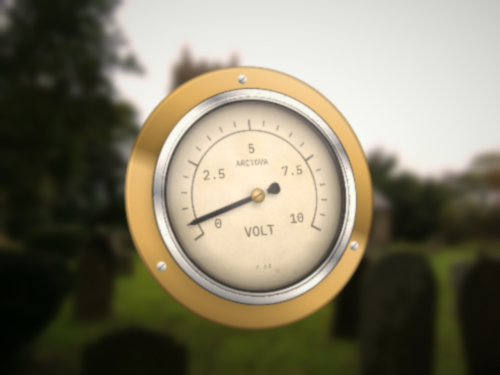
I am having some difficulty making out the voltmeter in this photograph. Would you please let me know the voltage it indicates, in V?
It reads 0.5 V
